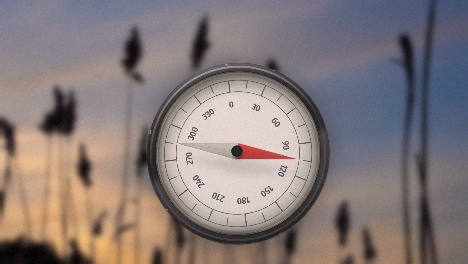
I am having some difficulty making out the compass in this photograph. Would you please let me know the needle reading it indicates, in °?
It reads 105 °
